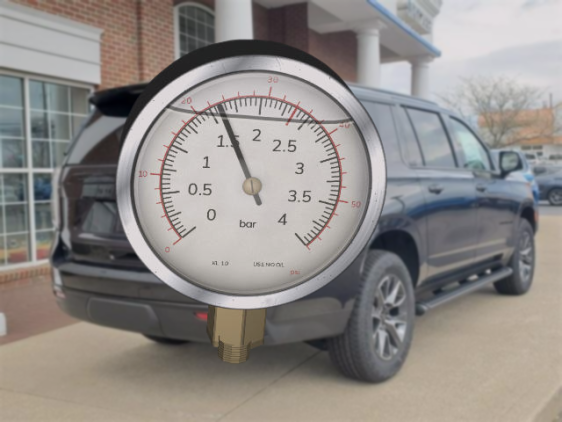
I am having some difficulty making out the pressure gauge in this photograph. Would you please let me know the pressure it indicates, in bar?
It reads 1.6 bar
